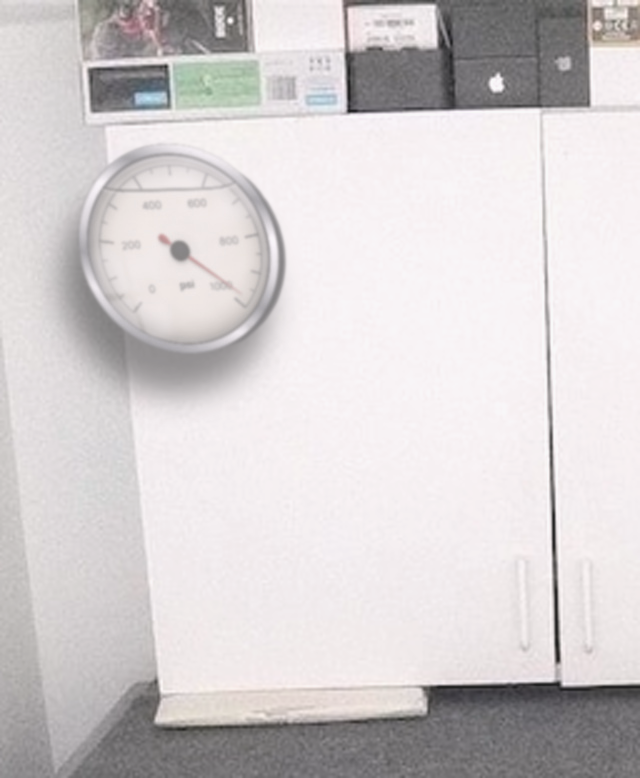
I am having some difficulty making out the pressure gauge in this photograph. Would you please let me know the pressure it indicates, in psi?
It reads 975 psi
